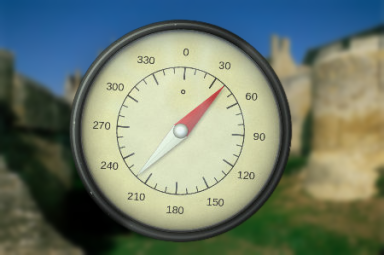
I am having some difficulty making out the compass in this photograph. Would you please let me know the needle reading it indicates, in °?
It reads 40 °
